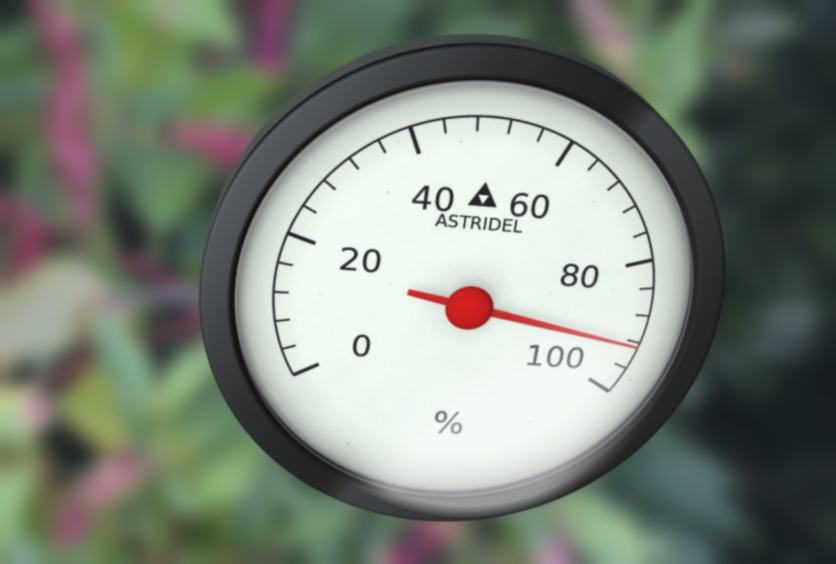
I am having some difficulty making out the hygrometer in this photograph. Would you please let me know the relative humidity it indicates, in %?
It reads 92 %
